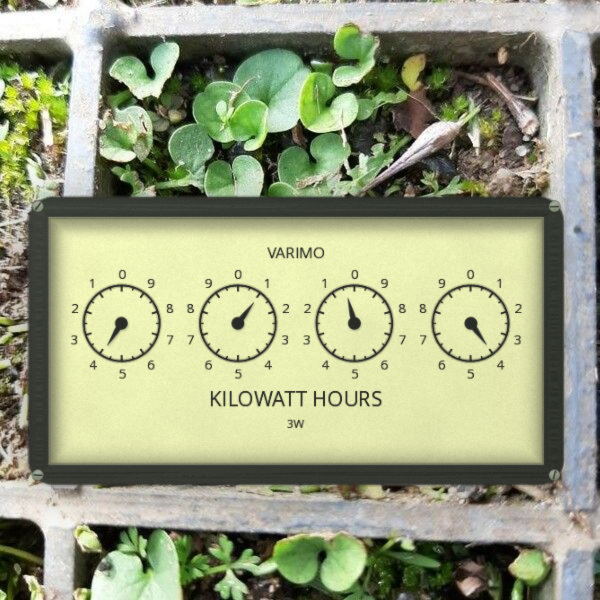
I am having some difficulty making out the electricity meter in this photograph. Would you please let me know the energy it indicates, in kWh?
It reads 4104 kWh
